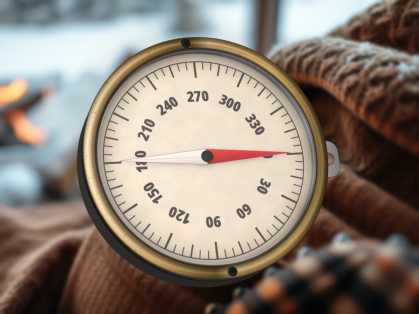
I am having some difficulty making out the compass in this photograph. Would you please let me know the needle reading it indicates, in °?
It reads 0 °
